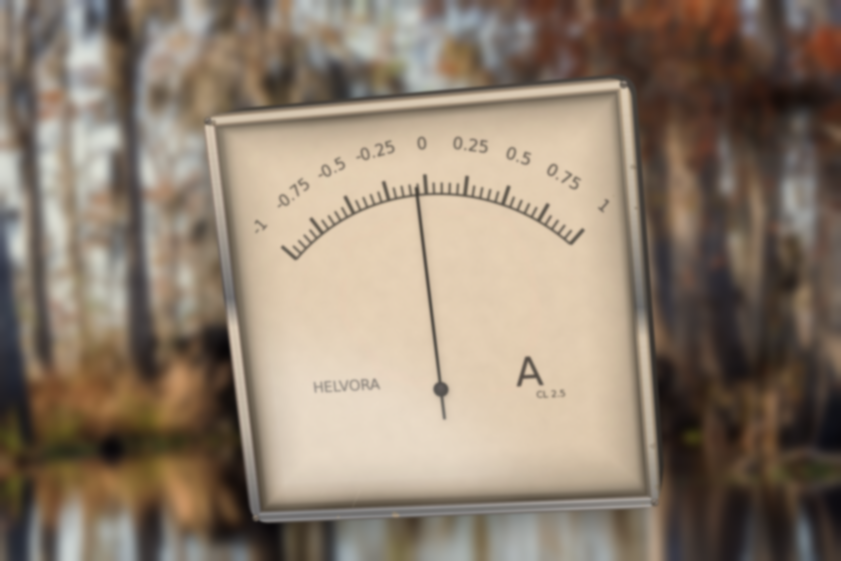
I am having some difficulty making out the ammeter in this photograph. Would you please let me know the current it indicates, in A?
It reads -0.05 A
